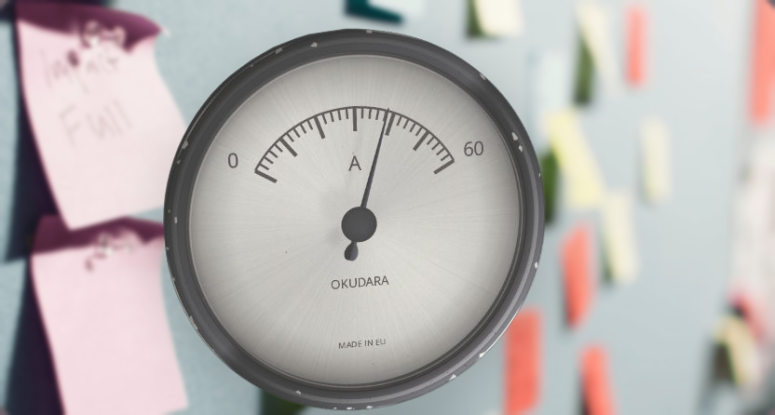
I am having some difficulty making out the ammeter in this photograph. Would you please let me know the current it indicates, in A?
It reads 38 A
